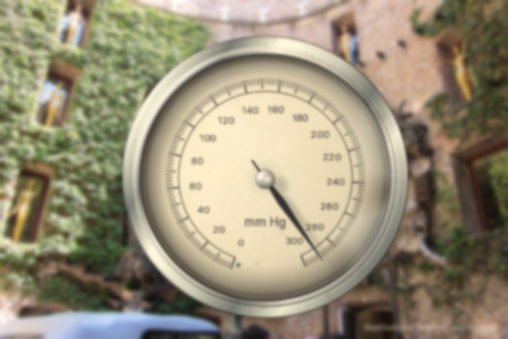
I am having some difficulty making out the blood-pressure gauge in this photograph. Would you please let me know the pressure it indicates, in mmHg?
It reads 290 mmHg
